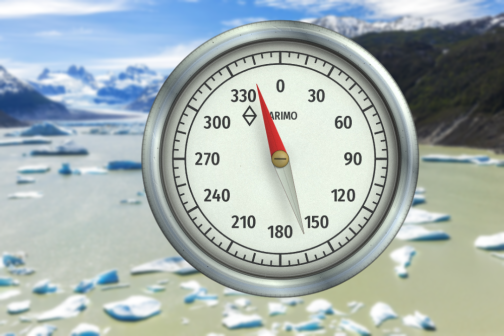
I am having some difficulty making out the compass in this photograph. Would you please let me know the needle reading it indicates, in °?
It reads 342.5 °
